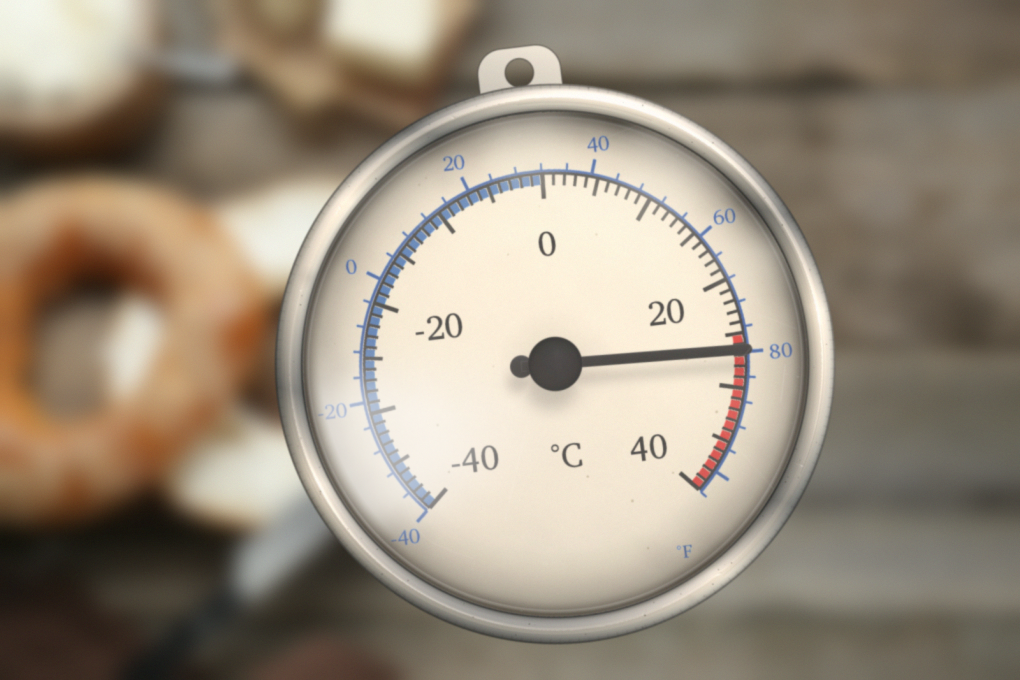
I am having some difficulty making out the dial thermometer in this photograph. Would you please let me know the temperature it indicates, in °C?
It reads 26.5 °C
